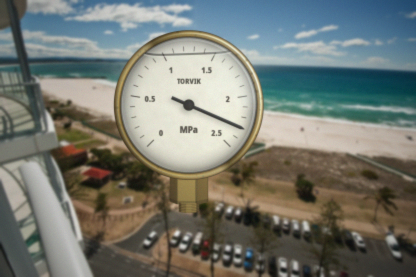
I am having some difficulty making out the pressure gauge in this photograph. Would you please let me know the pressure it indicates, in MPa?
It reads 2.3 MPa
